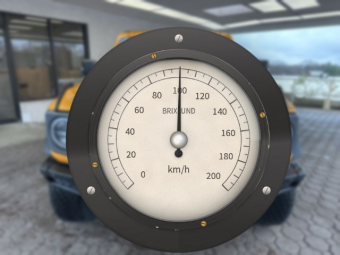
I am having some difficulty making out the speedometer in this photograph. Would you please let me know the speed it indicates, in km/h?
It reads 100 km/h
